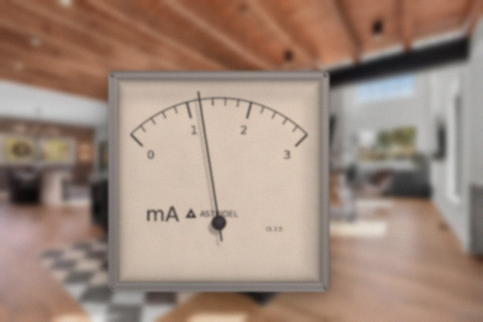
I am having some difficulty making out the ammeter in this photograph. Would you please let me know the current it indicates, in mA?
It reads 1.2 mA
